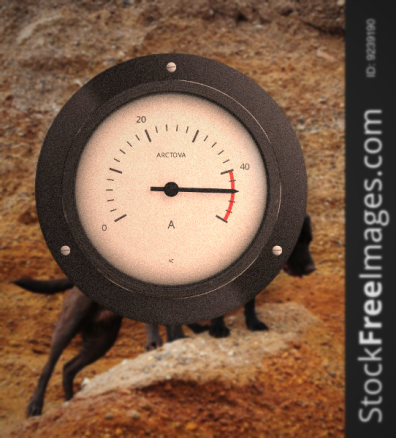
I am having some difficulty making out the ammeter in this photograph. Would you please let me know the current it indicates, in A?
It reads 44 A
